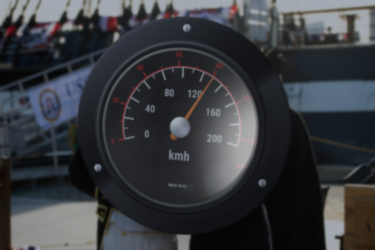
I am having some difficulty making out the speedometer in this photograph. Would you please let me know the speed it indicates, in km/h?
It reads 130 km/h
